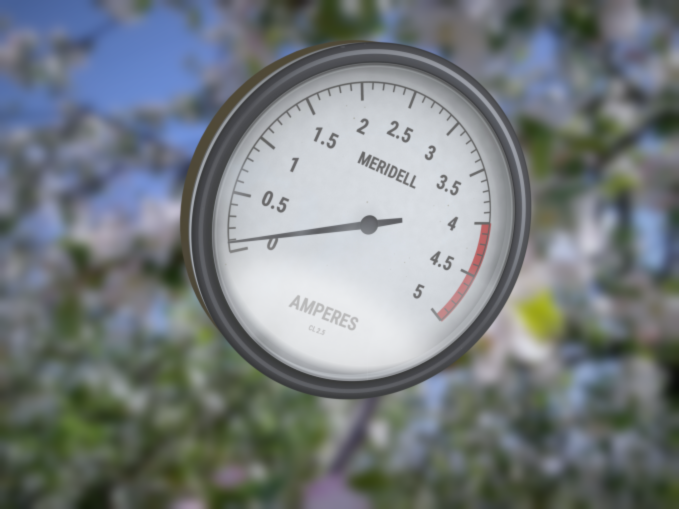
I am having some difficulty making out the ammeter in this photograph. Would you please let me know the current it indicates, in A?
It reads 0.1 A
